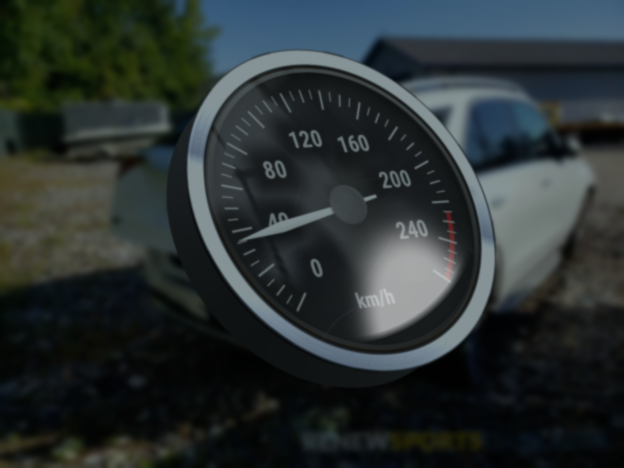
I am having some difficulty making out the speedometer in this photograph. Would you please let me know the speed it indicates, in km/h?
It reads 35 km/h
